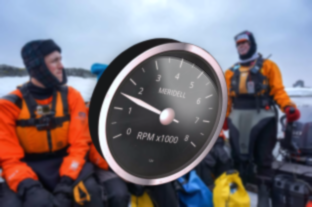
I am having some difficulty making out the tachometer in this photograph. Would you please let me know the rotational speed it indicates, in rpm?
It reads 1500 rpm
